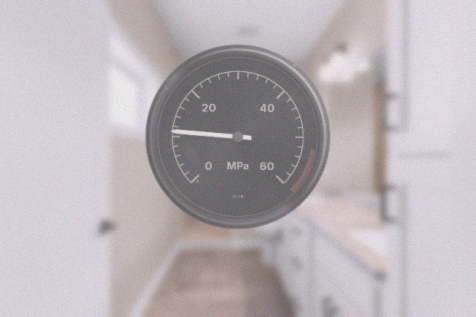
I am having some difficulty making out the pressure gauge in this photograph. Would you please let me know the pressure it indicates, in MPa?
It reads 11 MPa
